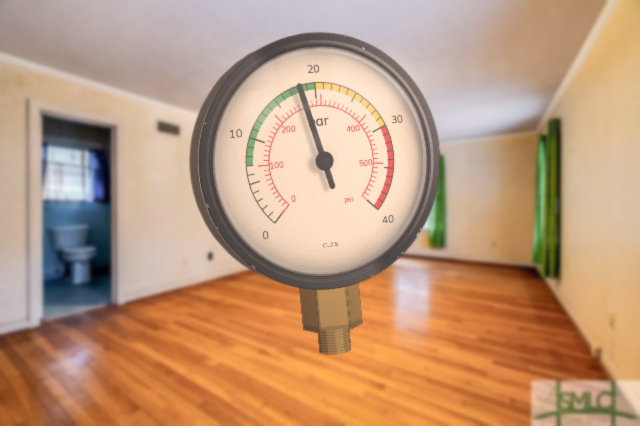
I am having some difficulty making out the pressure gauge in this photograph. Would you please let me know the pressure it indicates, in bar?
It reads 18 bar
